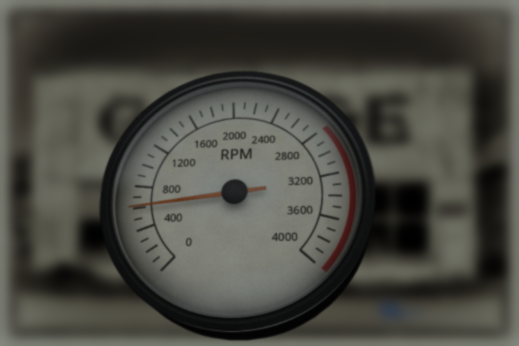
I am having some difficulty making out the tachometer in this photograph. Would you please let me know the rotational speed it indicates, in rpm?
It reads 600 rpm
